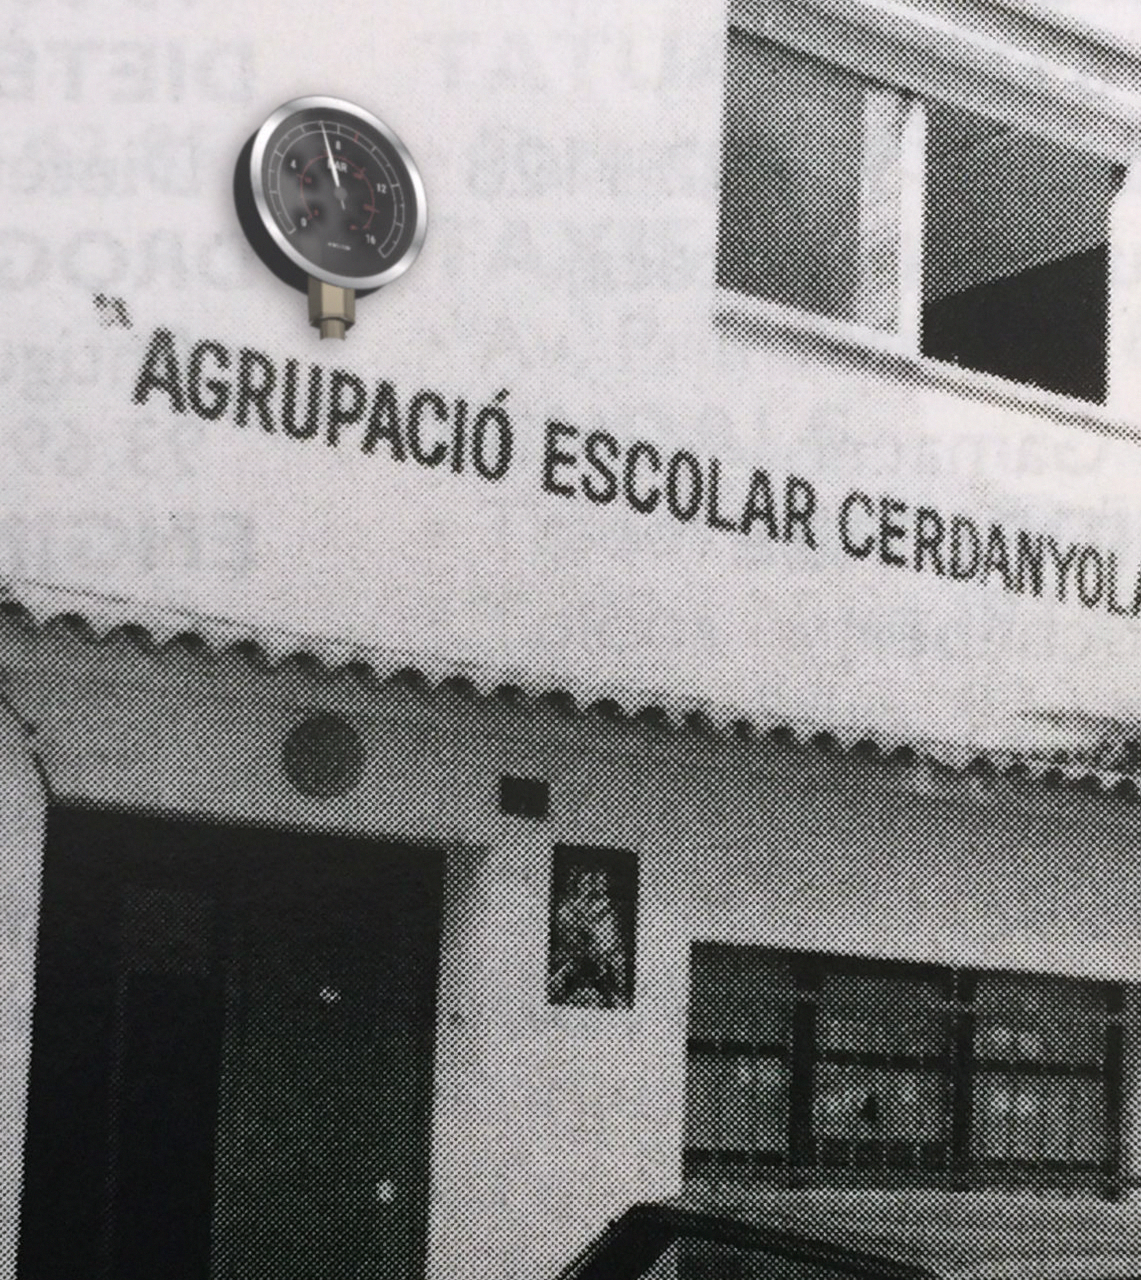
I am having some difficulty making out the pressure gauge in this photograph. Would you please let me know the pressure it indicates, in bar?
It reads 7 bar
